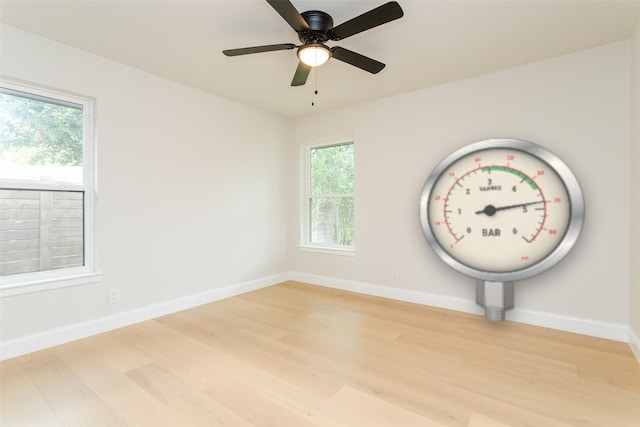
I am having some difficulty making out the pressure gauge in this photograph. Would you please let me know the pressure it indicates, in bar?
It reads 4.8 bar
